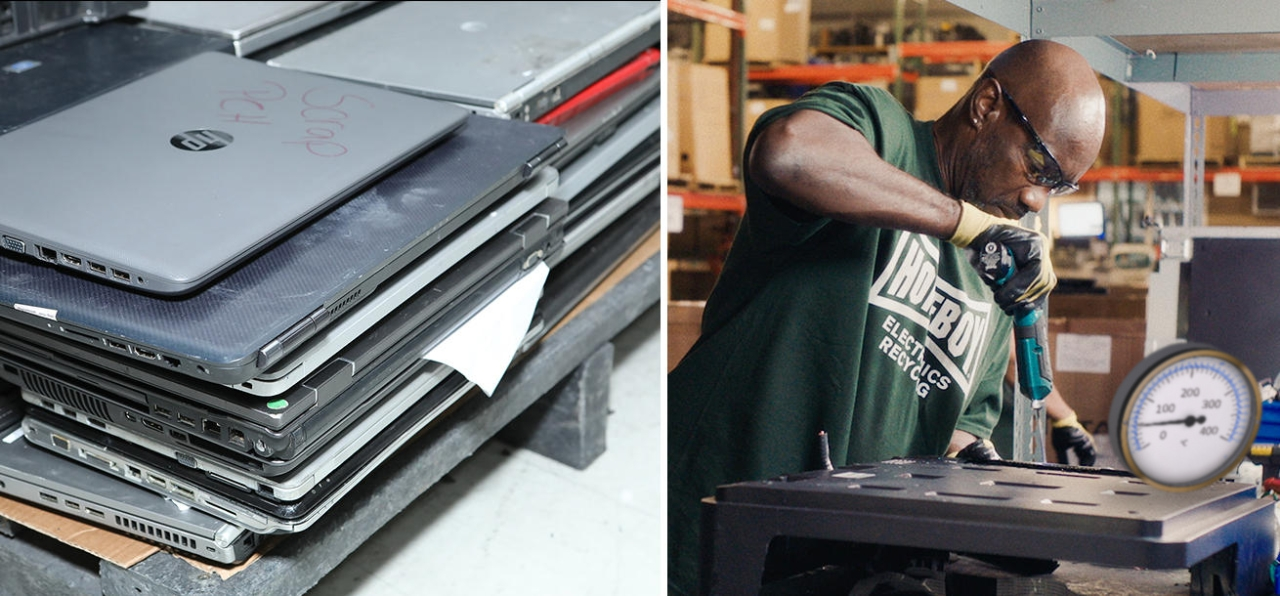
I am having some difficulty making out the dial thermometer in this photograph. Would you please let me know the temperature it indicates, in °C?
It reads 50 °C
